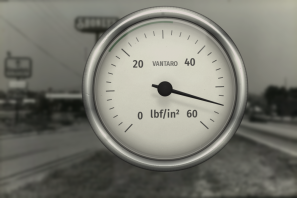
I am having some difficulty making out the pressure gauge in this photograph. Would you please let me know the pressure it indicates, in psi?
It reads 54 psi
